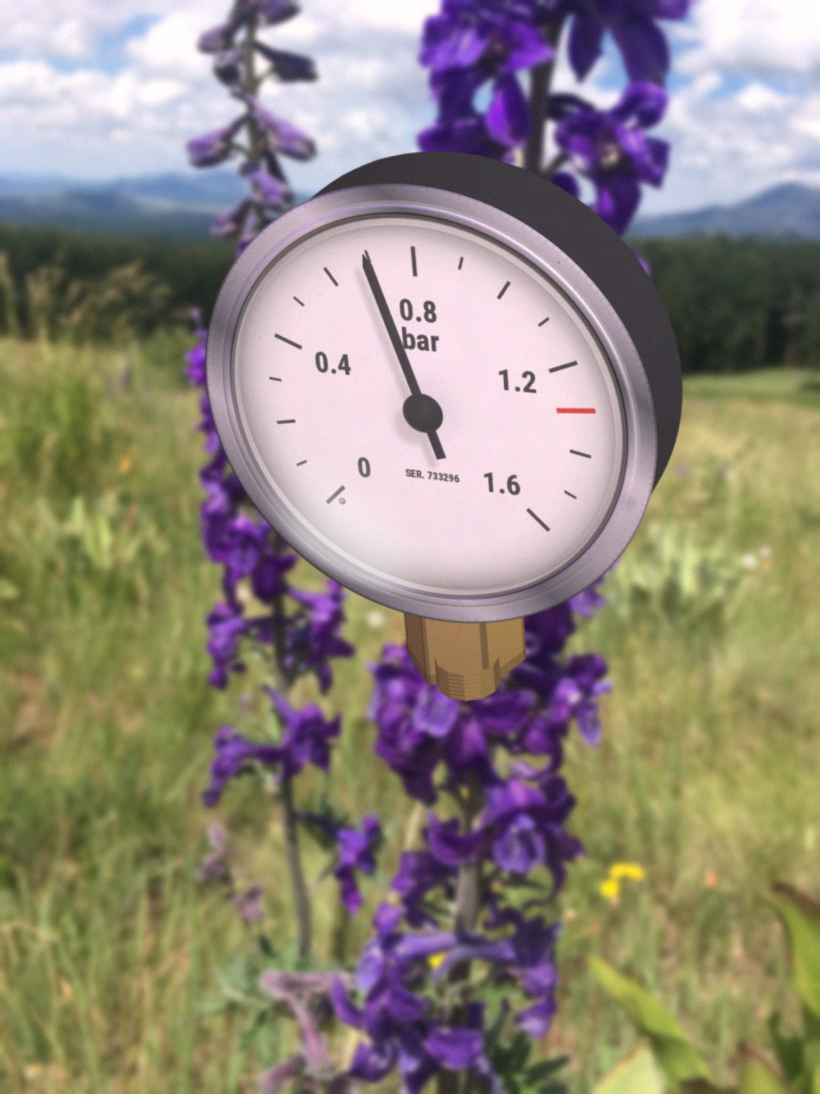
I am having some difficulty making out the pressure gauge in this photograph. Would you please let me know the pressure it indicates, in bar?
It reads 0.7 bar
